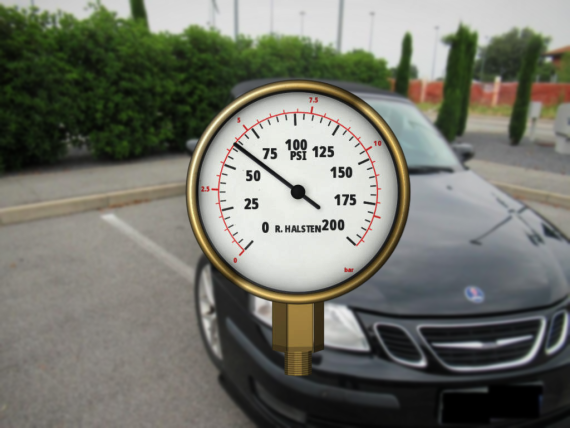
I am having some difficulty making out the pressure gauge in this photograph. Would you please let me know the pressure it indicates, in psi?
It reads 62.5 psi
